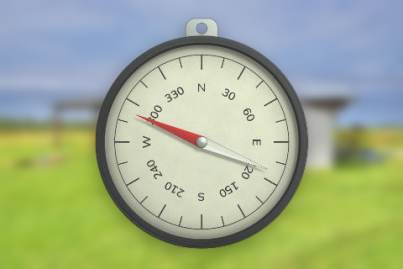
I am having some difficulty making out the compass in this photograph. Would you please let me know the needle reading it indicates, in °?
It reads 292.5 °
